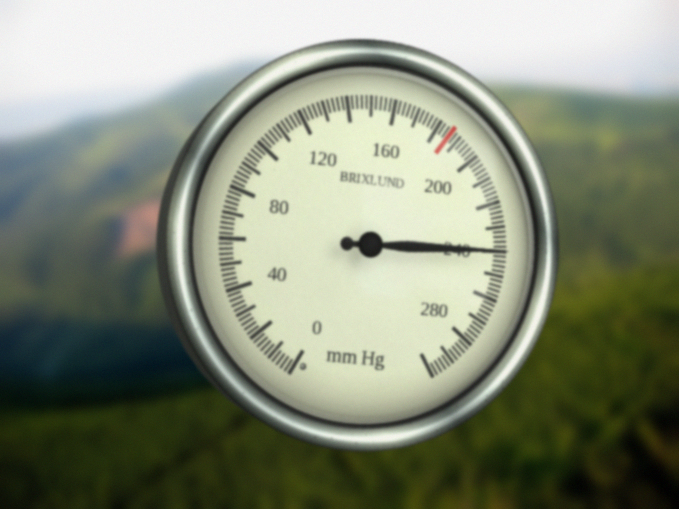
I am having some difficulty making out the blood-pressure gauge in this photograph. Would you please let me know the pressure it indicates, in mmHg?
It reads 240 mmHg
